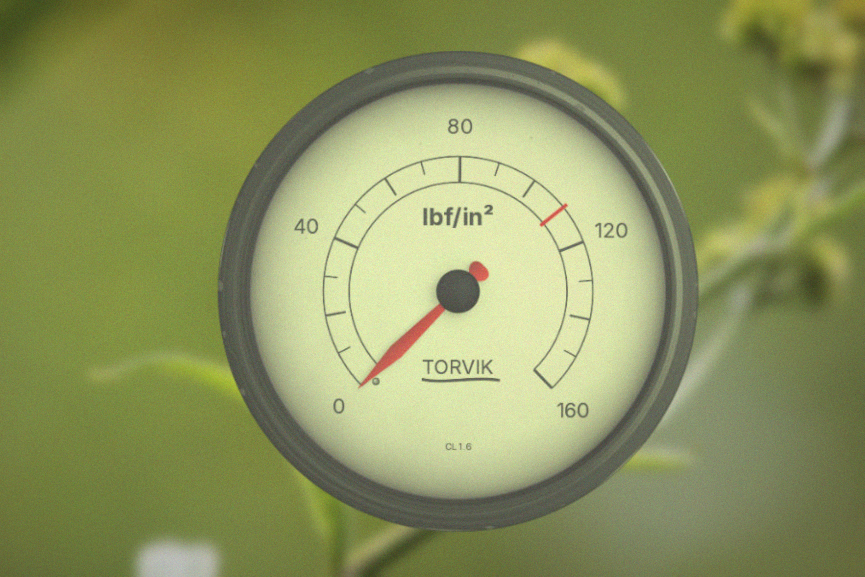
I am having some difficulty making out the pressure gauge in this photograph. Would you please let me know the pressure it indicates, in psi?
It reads 0 psi
